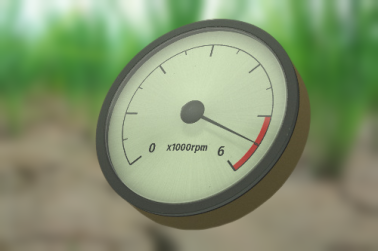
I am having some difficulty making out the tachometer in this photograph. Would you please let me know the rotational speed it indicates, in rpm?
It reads 5500 rpm
